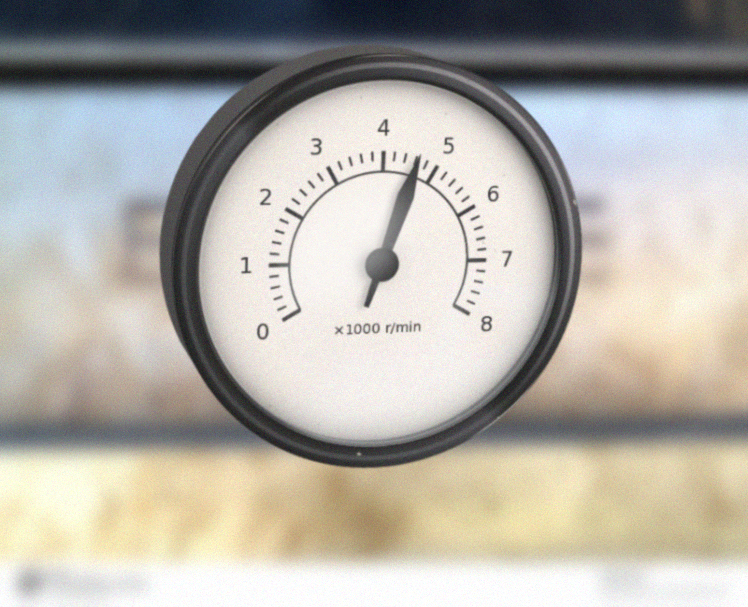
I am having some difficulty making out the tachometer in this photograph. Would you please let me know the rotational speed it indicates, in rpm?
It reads 4600 rpm
